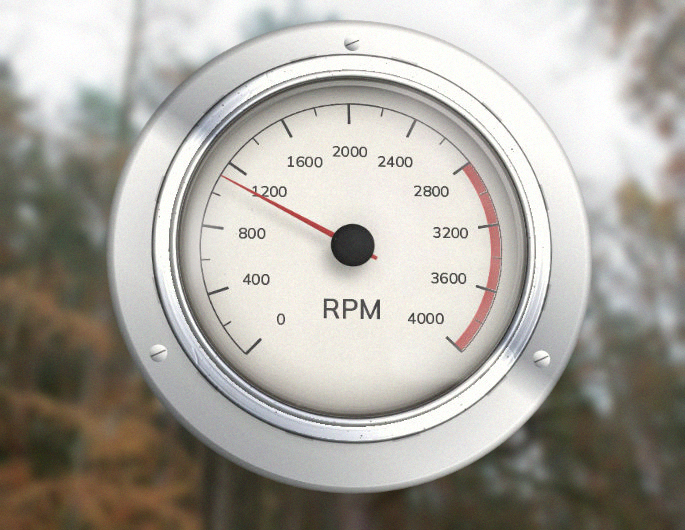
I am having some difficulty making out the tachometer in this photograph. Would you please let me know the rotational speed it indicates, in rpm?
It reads 1100 rpm
